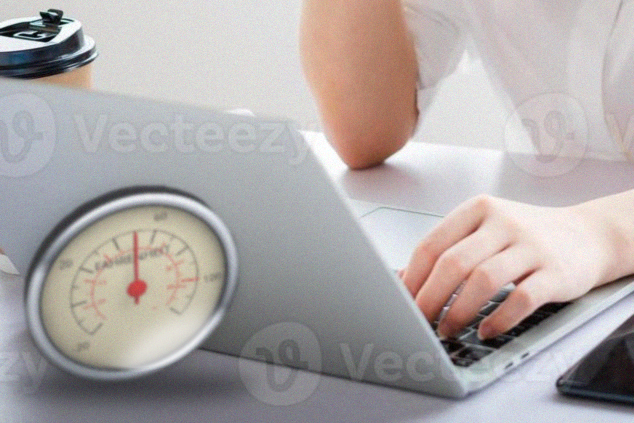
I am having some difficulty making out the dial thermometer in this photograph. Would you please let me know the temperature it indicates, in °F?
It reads 50 °F
